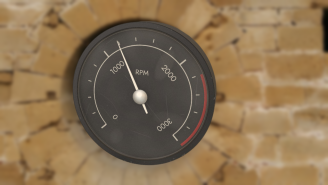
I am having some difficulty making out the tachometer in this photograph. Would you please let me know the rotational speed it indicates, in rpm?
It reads 1200 rpm
